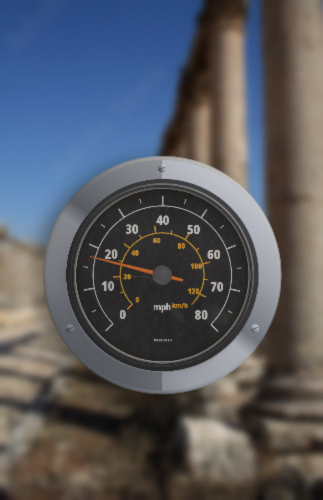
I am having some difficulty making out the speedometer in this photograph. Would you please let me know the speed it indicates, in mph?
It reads 17.5 mph
